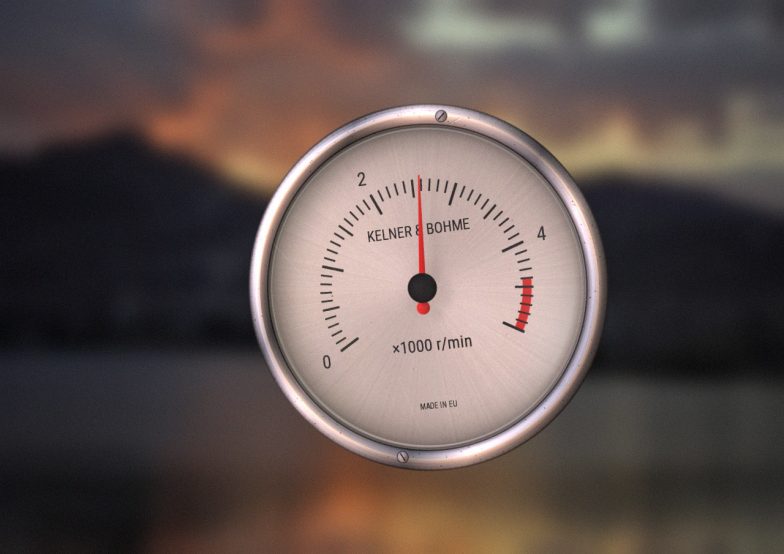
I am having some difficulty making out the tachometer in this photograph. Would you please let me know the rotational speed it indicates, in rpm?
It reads 2600 rpm
